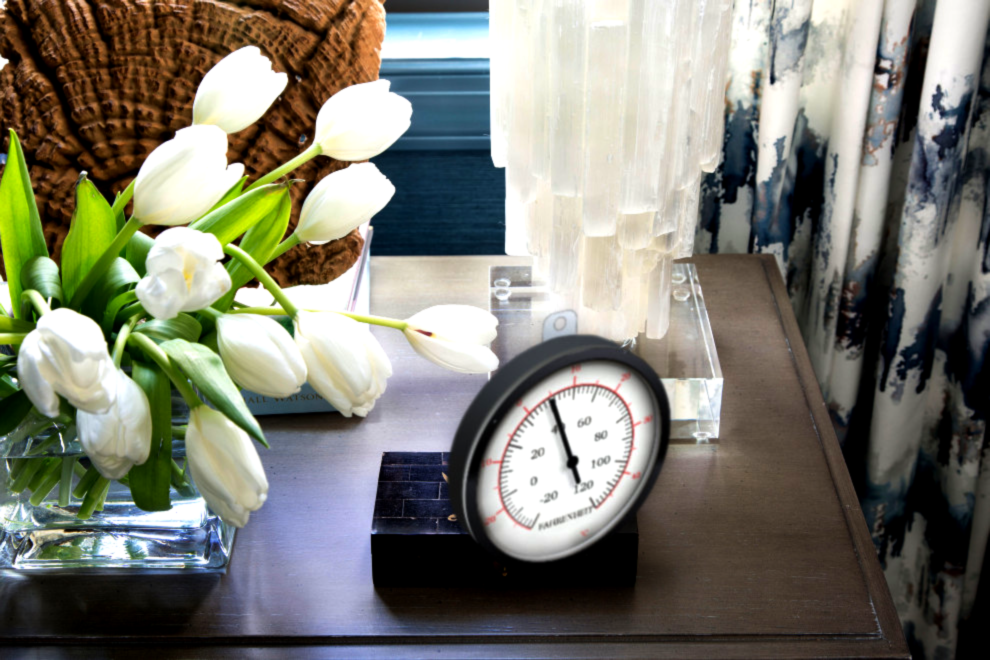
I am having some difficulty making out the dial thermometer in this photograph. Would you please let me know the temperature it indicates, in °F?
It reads 40 °F
